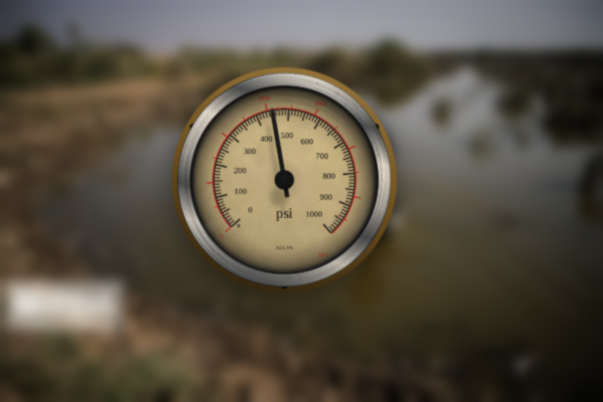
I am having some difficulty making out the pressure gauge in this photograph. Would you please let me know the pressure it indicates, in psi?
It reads 450 psi
